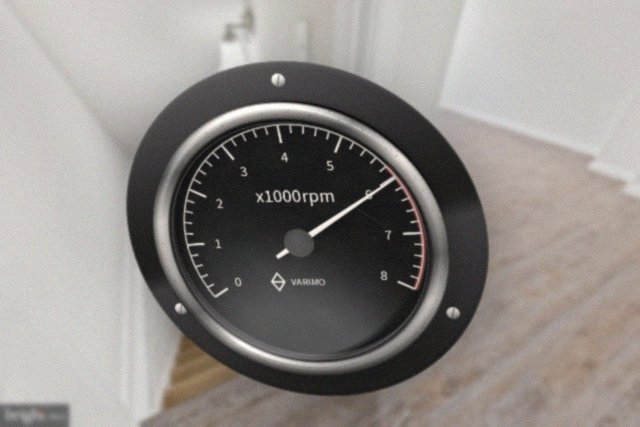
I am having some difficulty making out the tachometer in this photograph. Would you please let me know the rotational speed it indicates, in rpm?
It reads 6000 rpm
